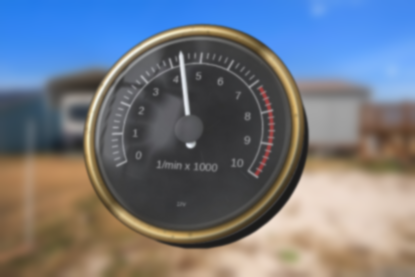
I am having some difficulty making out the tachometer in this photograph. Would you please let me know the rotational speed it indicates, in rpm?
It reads 4400 rpm
